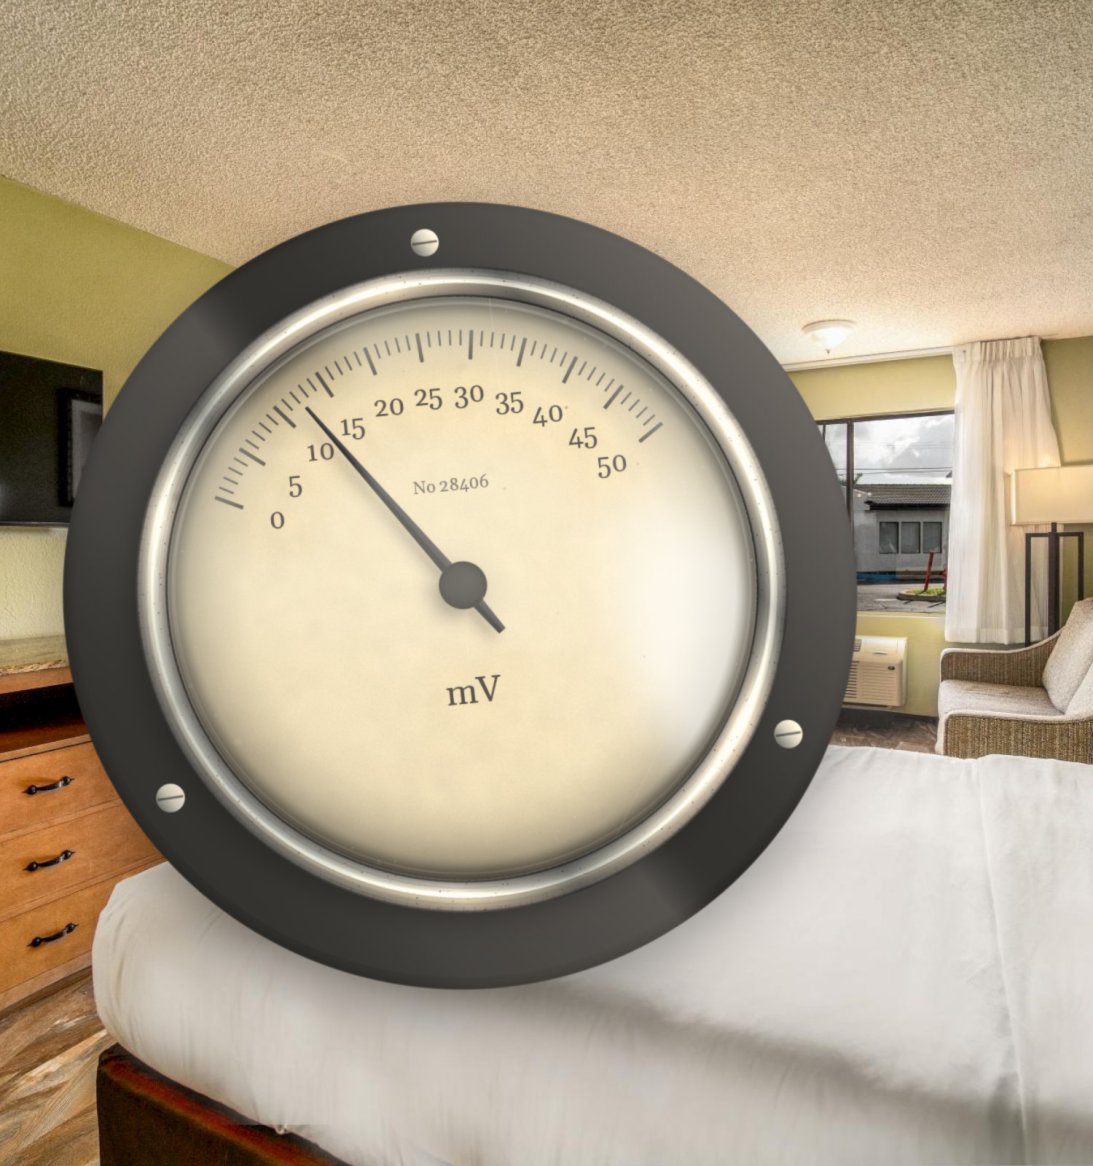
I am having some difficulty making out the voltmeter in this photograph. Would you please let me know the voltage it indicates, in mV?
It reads 12 mV
